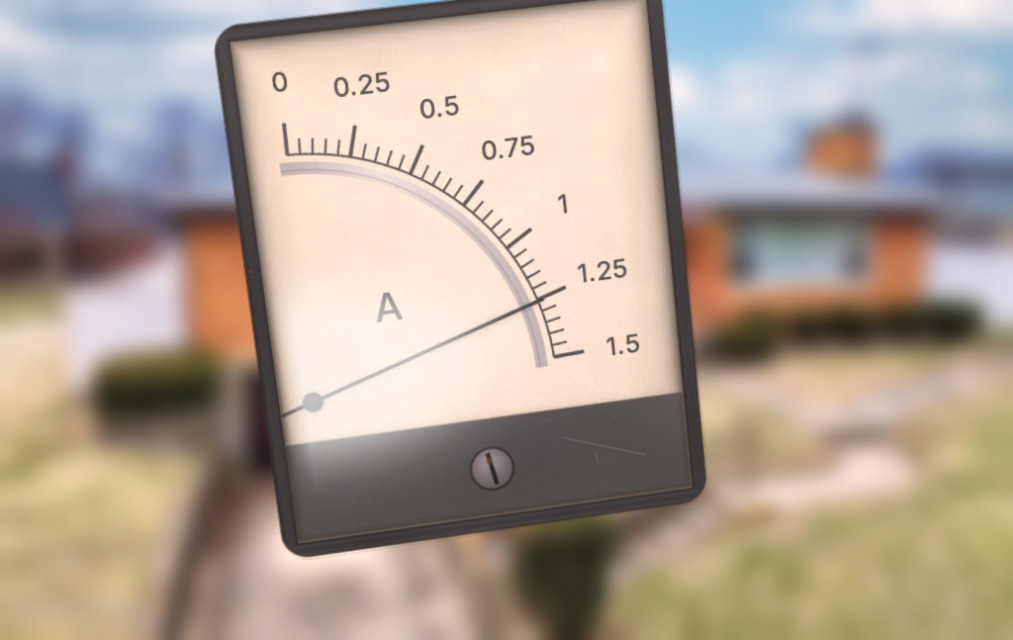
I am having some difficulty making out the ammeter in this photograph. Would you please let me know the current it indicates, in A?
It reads 1.25 A
